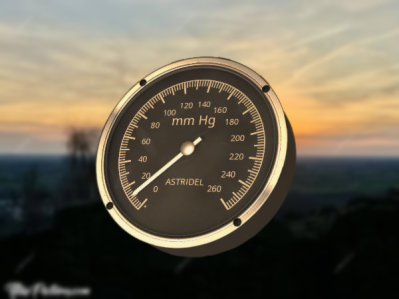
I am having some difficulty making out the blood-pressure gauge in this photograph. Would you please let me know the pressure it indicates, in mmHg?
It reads 10 mmHg
